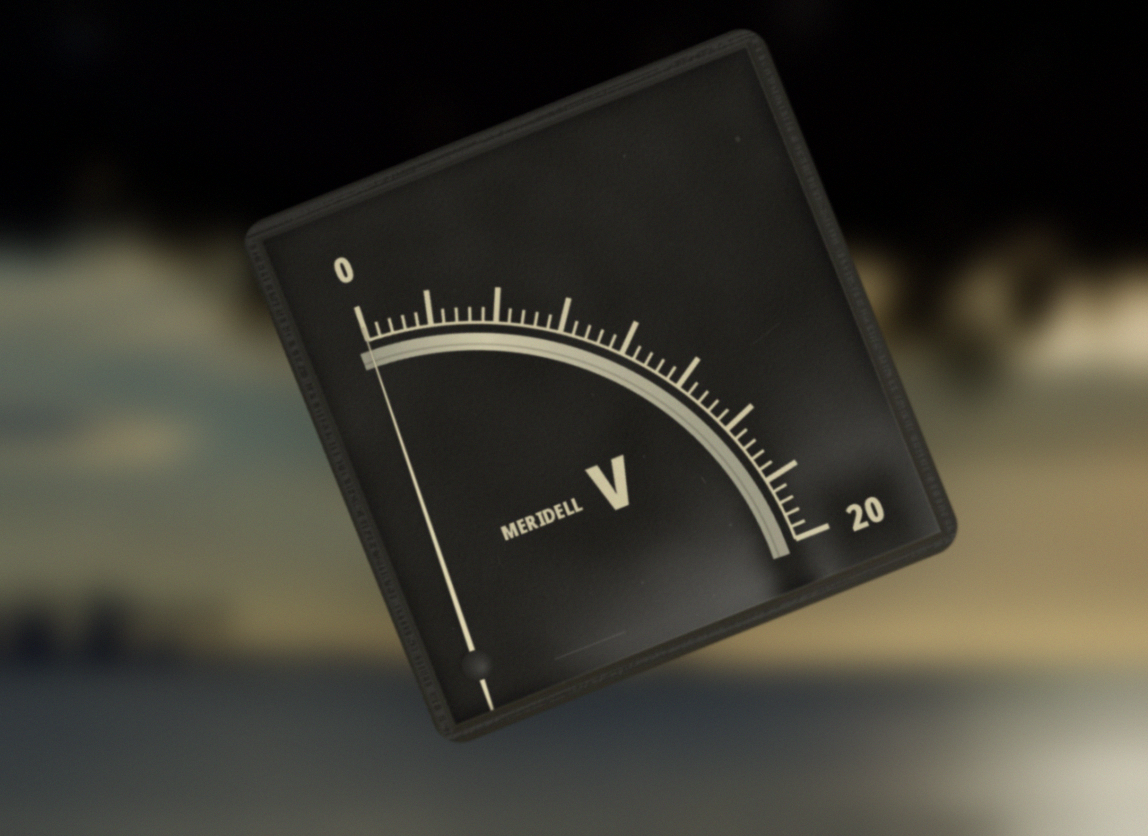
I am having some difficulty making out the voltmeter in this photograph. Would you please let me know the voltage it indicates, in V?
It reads 0 V
